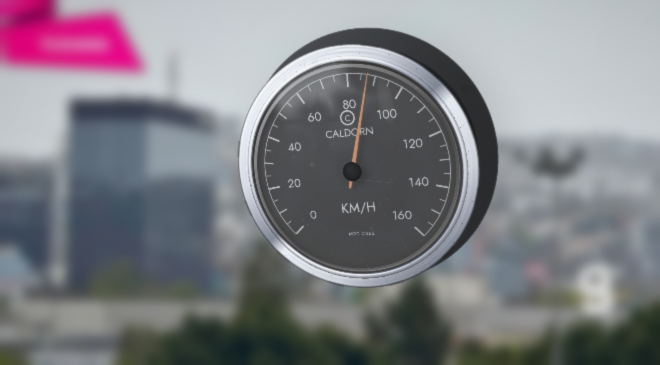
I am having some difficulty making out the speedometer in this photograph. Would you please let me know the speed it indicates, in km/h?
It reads 87.5 km/h
